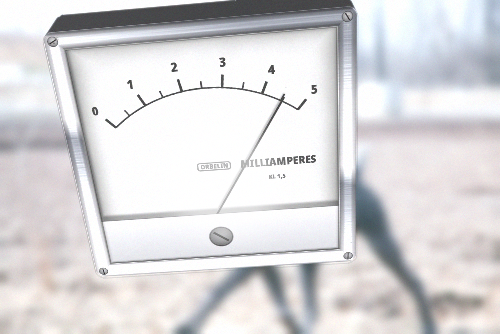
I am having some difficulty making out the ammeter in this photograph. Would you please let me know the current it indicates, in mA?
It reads 4.5 mA
